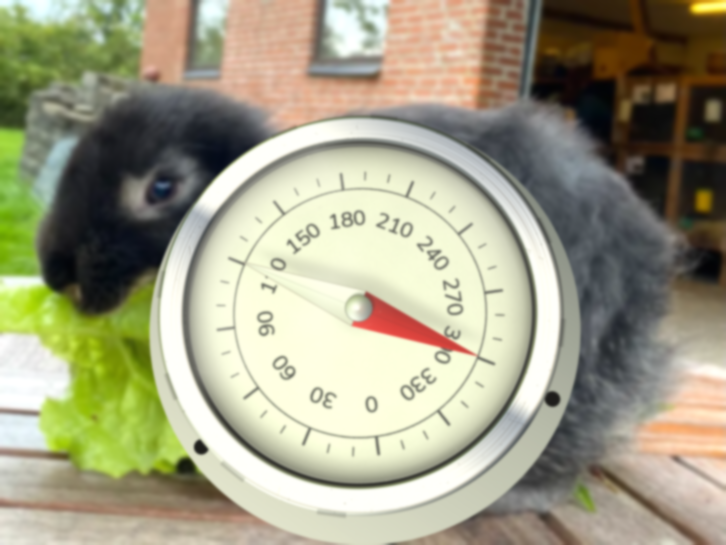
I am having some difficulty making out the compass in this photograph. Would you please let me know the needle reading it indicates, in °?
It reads 300 °
